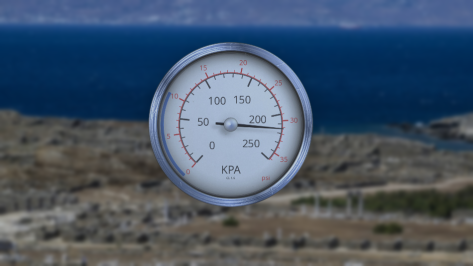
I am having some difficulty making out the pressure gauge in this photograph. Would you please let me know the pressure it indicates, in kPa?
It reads 215 kPa
